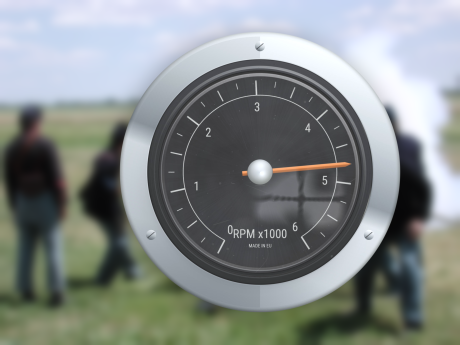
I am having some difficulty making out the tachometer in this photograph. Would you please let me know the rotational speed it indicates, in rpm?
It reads 4750 rpm
